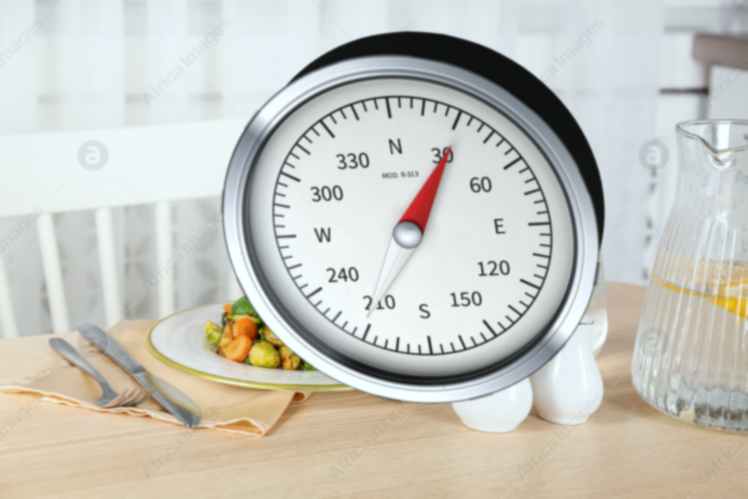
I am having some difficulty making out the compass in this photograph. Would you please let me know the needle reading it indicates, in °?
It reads 32.5 °
